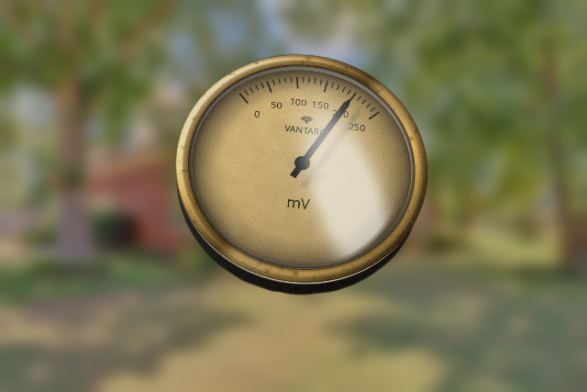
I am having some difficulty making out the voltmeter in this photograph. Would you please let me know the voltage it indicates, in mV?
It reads 200 mV
